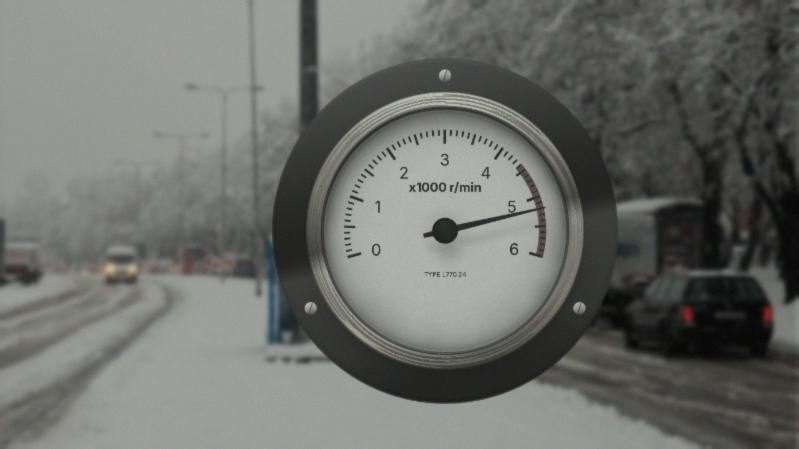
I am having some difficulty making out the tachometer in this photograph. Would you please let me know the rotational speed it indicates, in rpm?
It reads 5200 rpm
